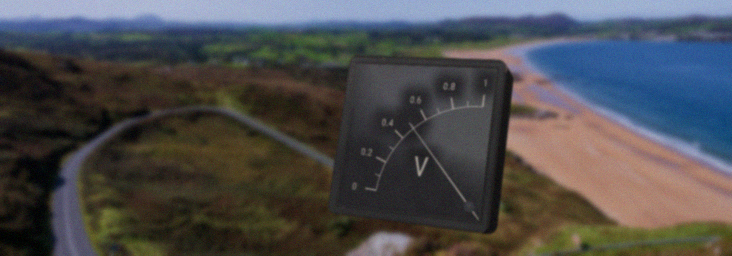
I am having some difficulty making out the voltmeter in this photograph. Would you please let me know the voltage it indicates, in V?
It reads 0.5 V
